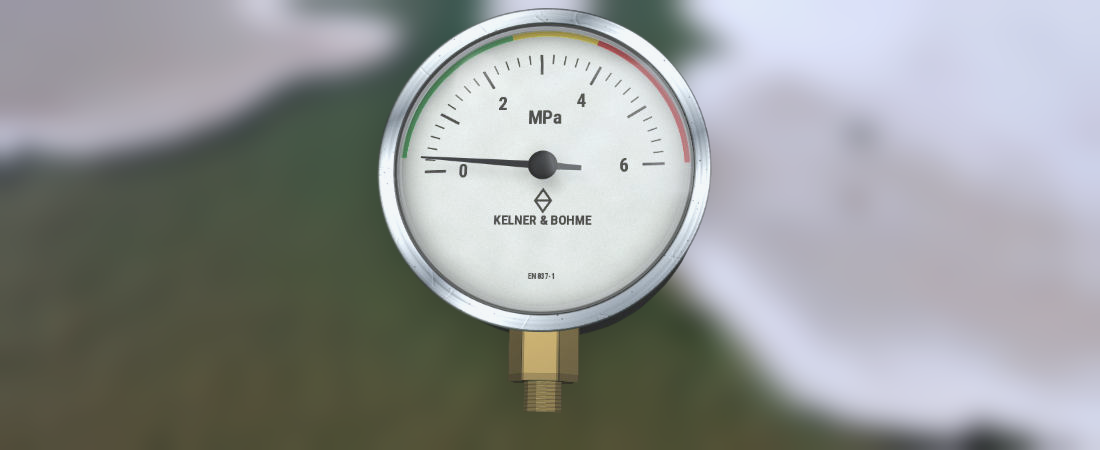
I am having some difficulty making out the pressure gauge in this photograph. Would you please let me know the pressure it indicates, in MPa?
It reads 0.2 MPa
